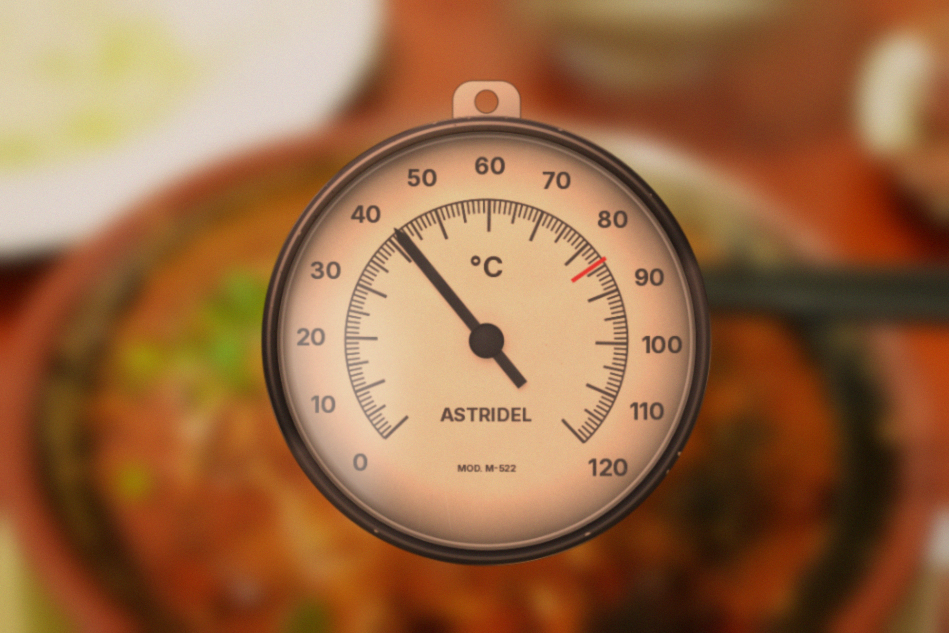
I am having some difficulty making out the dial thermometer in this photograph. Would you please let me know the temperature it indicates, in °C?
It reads 42 °C
